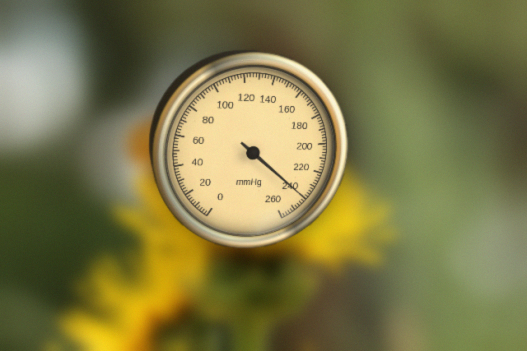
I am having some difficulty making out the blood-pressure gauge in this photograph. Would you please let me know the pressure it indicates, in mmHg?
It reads 240 mmHg
